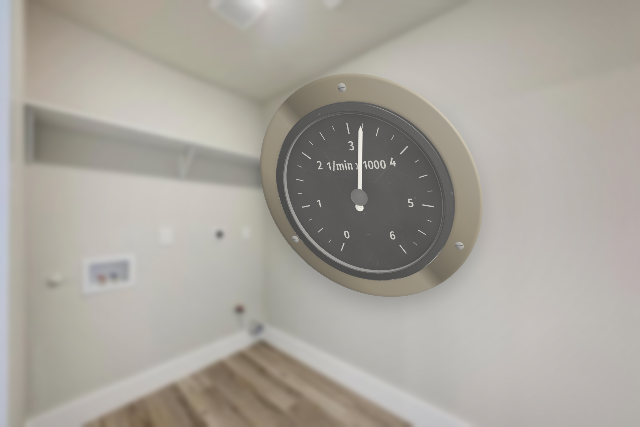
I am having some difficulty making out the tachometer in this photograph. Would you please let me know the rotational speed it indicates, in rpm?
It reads 3250 rpm
